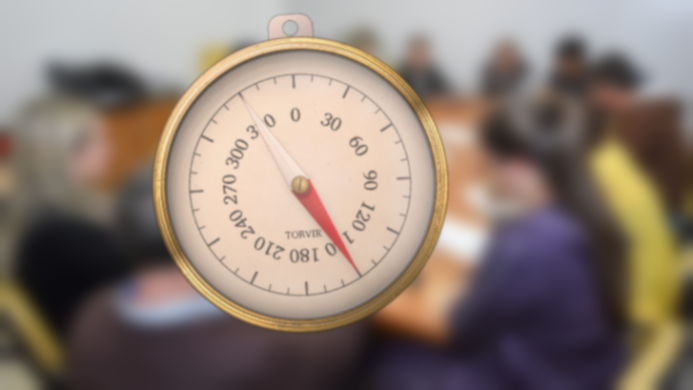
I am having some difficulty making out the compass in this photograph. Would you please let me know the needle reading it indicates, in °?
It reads 150 °
